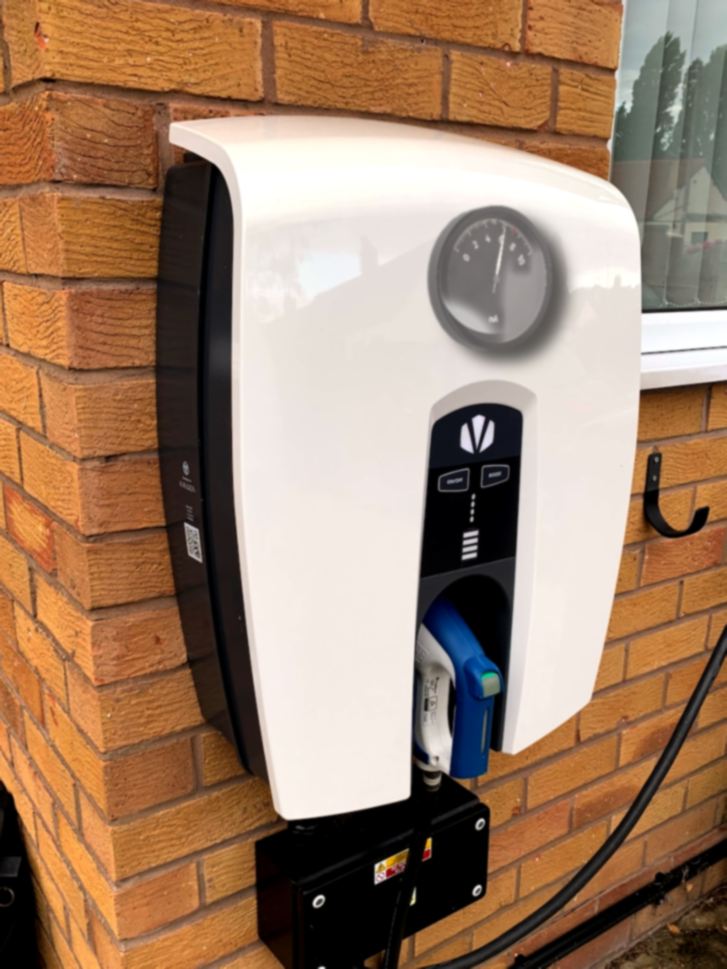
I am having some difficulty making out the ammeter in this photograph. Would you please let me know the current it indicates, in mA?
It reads 6 mA
